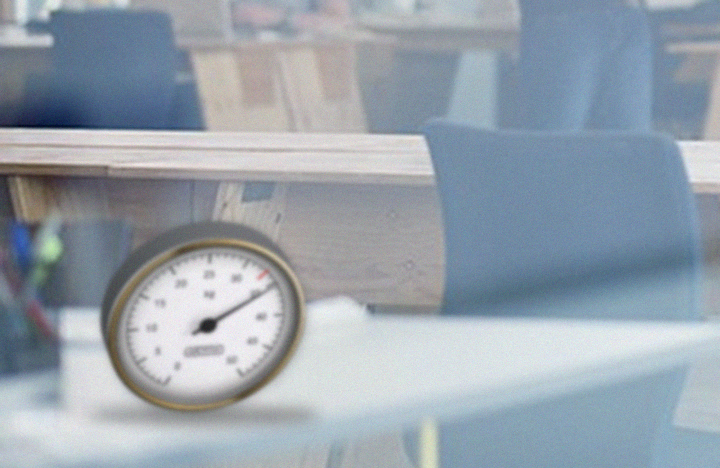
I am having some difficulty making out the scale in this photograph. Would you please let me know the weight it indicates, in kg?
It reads 35 kg
